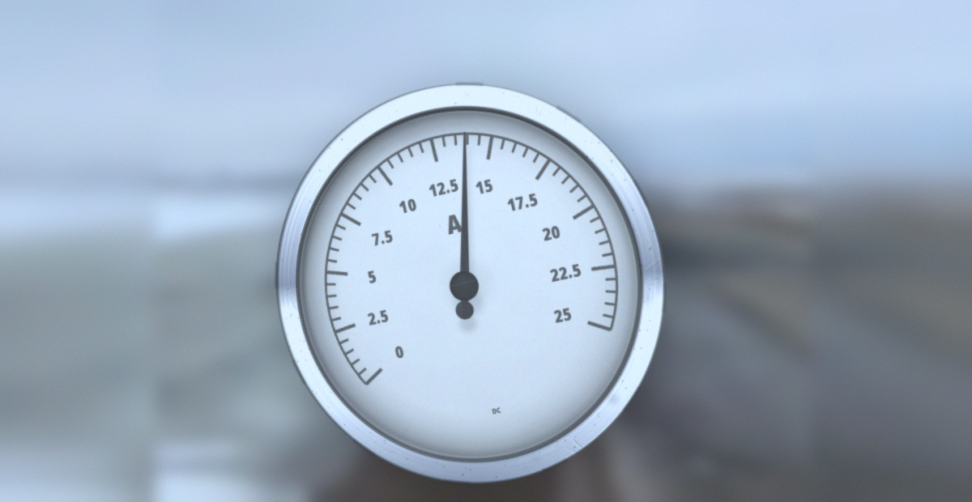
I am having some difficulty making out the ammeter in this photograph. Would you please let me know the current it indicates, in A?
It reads 14 A
